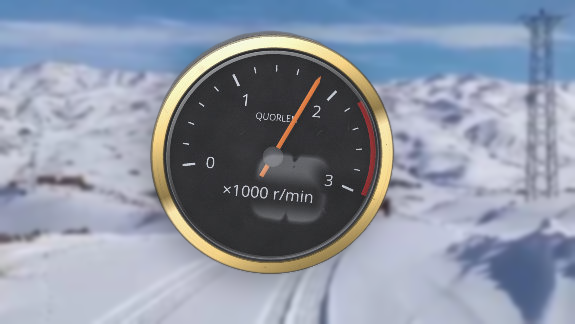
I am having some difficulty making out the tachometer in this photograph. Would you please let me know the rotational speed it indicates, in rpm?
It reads 1800 rpm
